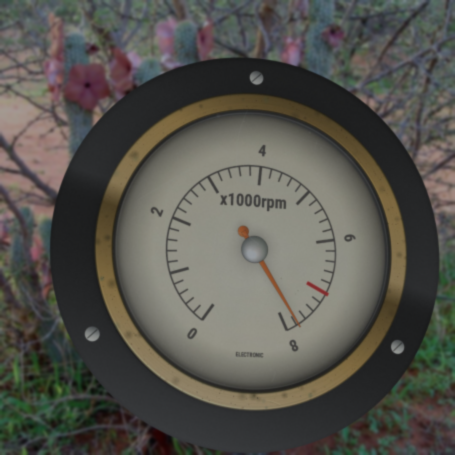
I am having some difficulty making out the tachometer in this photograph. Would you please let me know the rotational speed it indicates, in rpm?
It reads 7800 rpm
